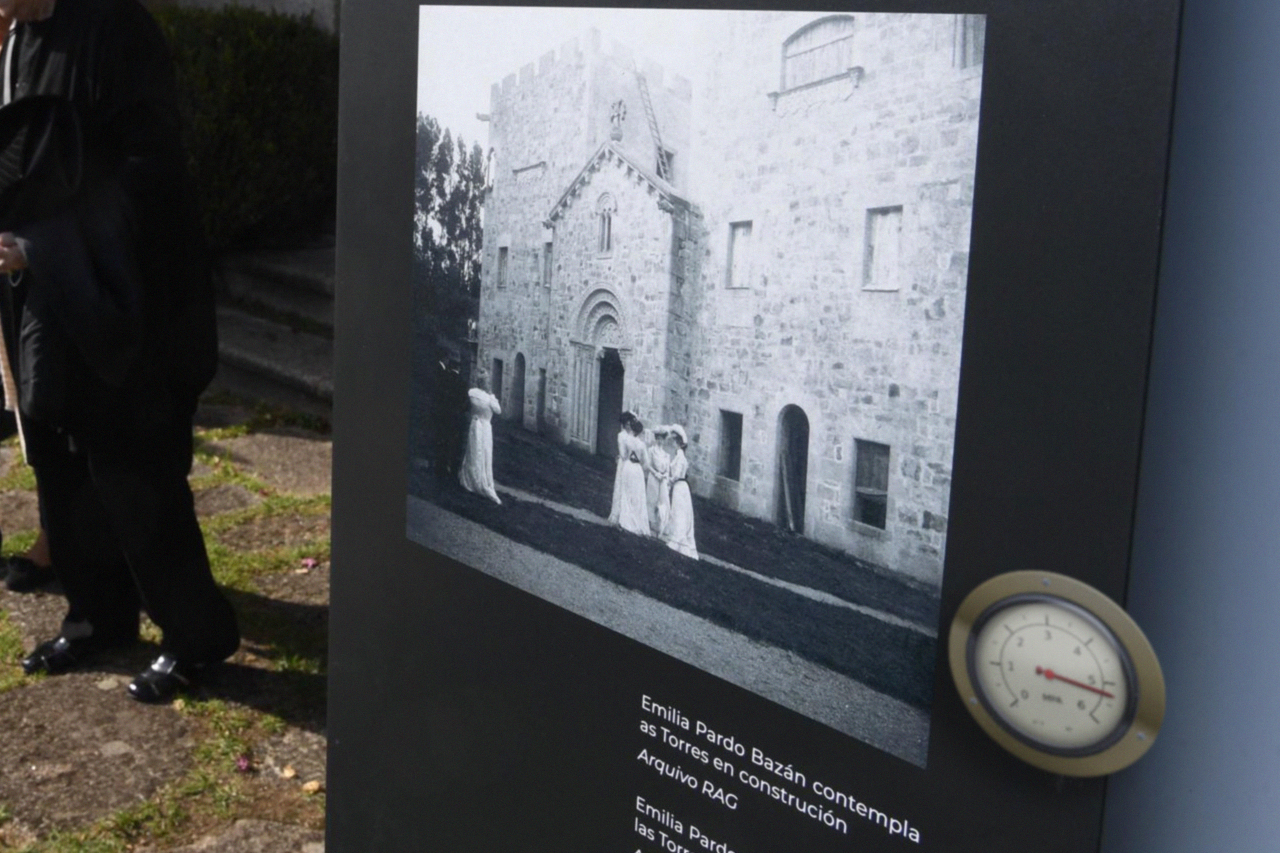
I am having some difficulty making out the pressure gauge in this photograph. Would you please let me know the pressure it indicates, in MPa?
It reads 5.25 MPa
